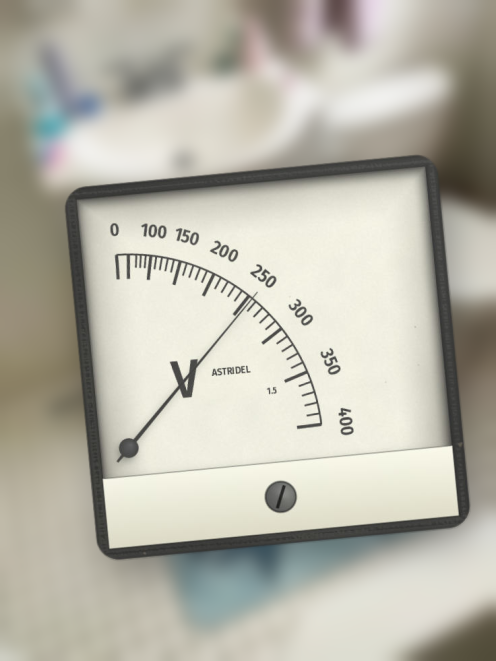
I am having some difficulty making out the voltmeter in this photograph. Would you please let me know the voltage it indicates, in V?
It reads 255 V
